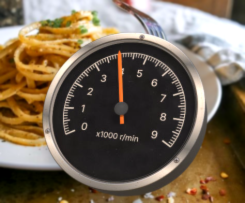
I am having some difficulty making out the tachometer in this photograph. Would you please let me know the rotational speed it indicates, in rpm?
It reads 4000 rpm
